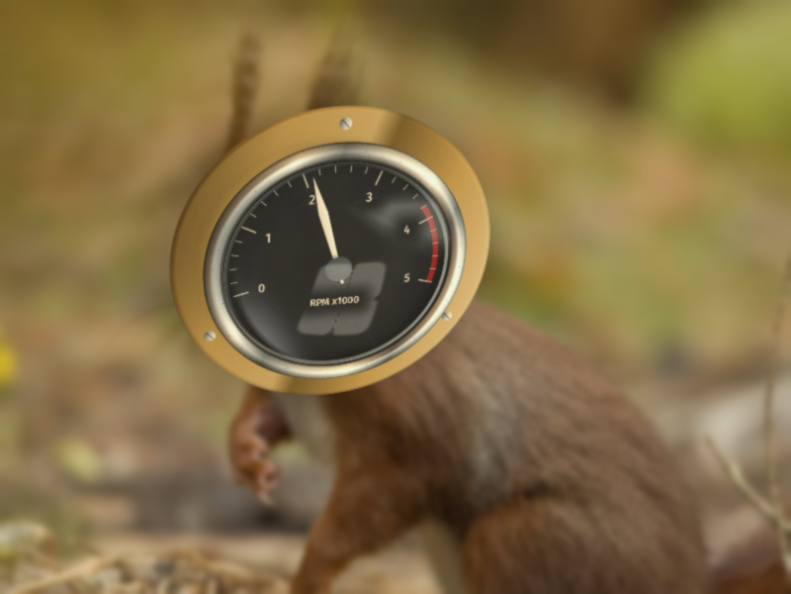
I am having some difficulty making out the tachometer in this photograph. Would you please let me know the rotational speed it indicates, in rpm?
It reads 2100 rpm
